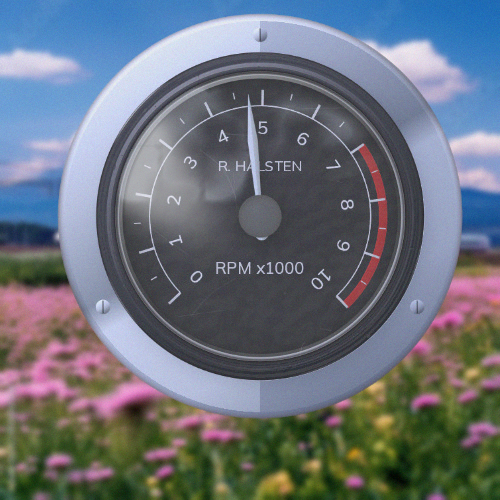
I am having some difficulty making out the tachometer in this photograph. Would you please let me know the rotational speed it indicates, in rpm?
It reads 4750 rpm
